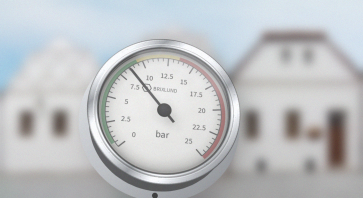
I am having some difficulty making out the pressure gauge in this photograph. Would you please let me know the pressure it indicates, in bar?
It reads 8.5 bar
